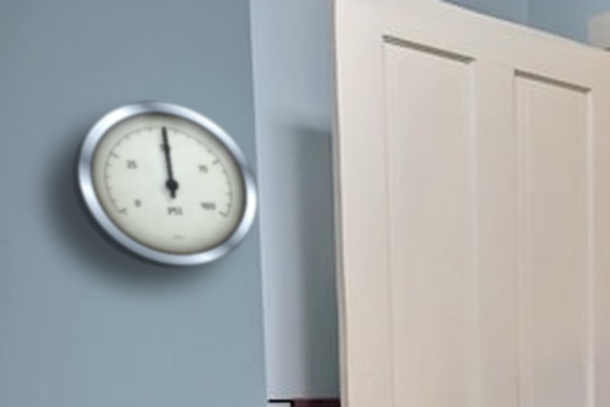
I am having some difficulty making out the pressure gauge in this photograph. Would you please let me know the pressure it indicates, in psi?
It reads 50 psi
